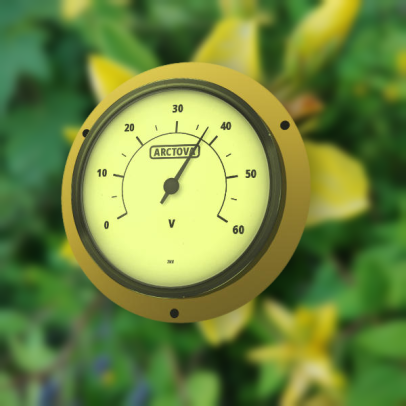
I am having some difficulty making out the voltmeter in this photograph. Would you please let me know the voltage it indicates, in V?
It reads 37.5 V
